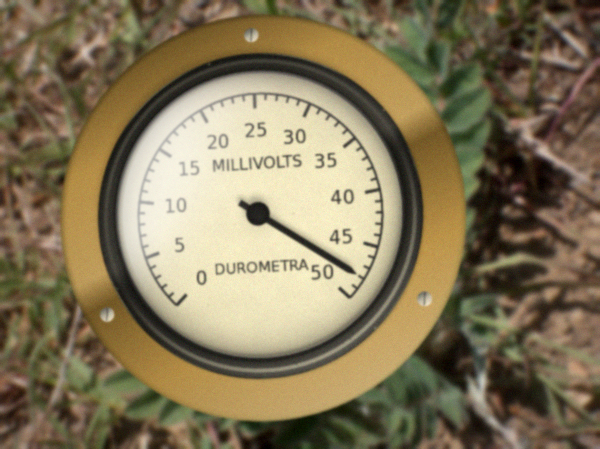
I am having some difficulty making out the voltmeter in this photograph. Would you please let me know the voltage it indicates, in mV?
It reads 48 mV
